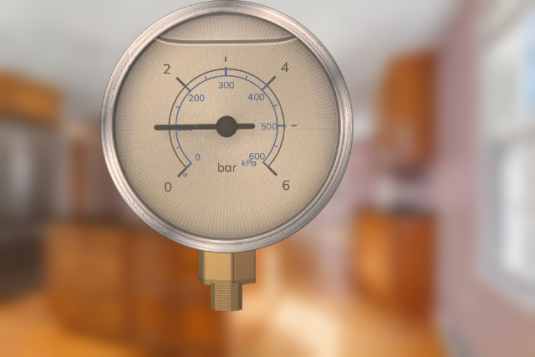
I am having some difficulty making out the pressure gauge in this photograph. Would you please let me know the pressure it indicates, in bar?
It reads 1 bar
